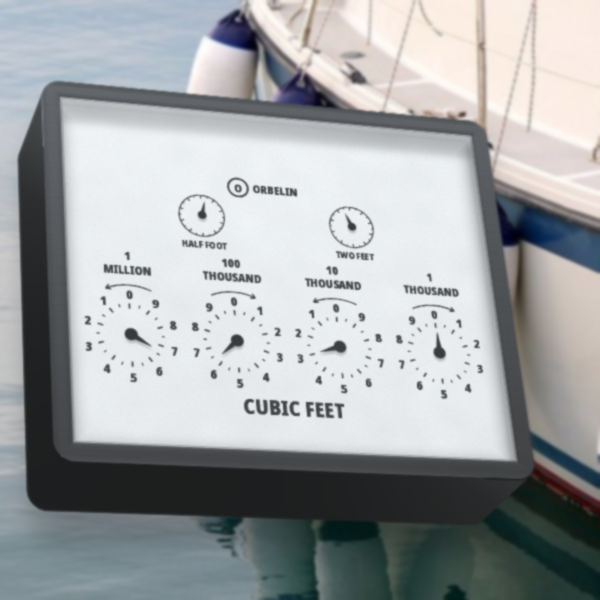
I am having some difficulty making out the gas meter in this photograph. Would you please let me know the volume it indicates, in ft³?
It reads 663000 ft³
